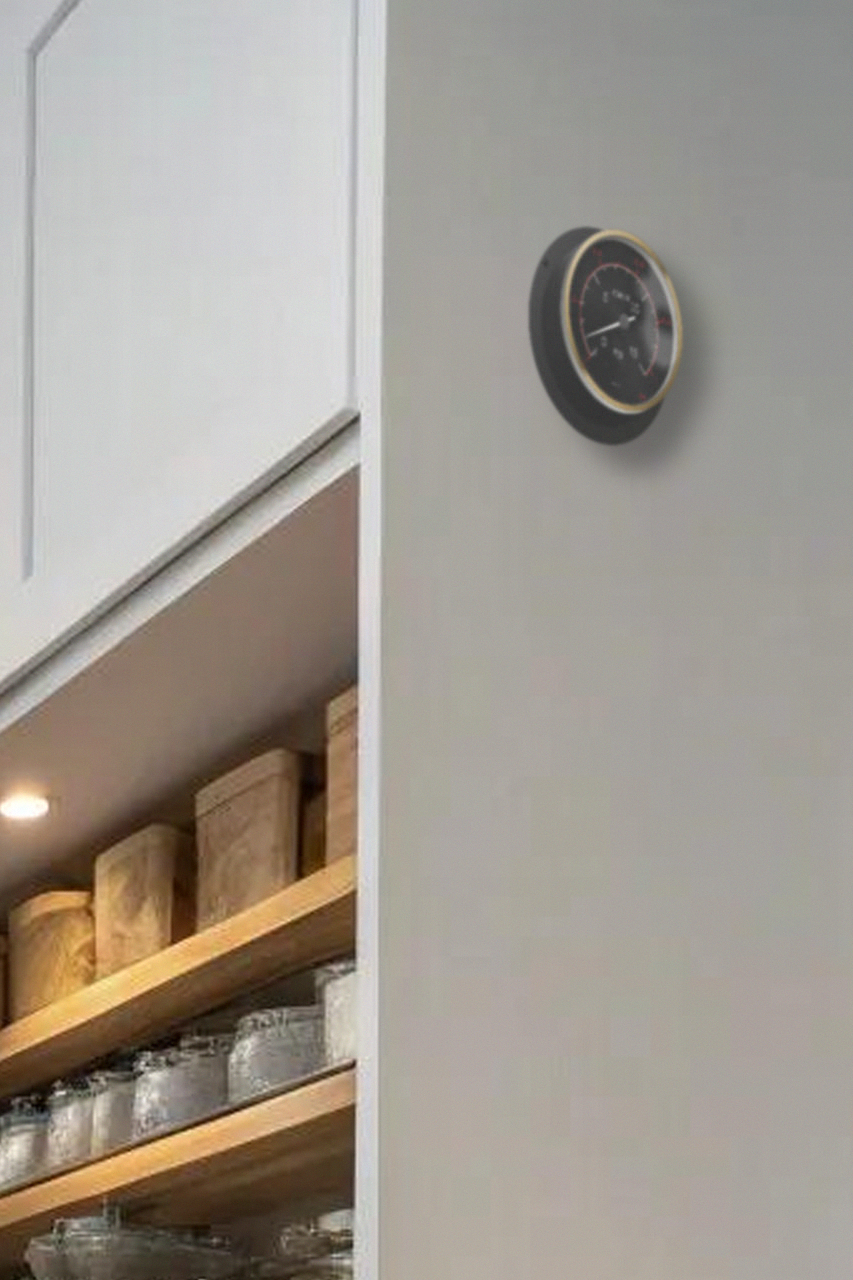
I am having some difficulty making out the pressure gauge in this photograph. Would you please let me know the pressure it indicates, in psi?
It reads 1 psi
